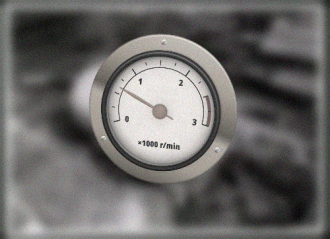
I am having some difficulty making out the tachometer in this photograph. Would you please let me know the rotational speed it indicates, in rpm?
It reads 625 rpm
